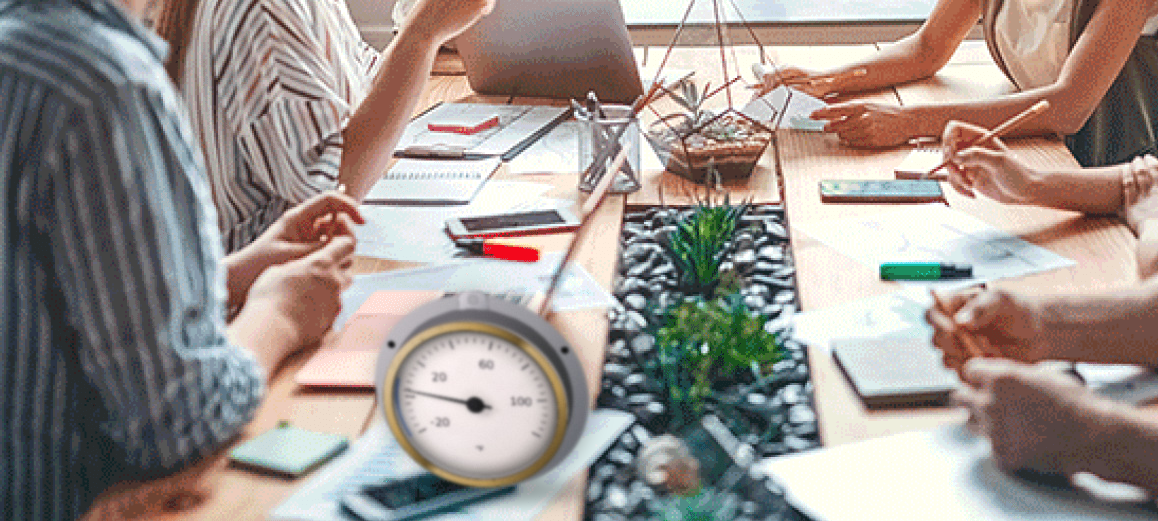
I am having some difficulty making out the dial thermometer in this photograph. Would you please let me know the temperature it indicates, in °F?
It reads 4 °F
